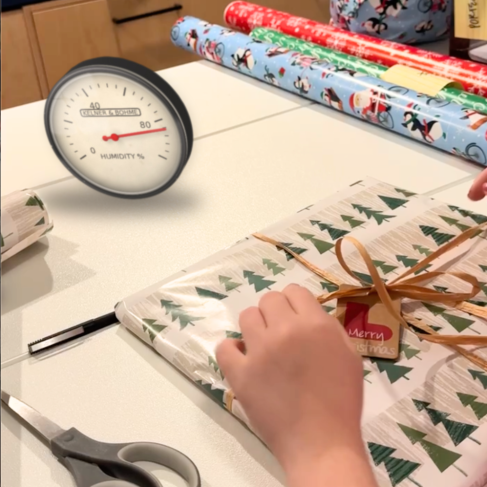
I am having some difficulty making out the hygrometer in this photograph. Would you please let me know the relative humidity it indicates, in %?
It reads 84 %
